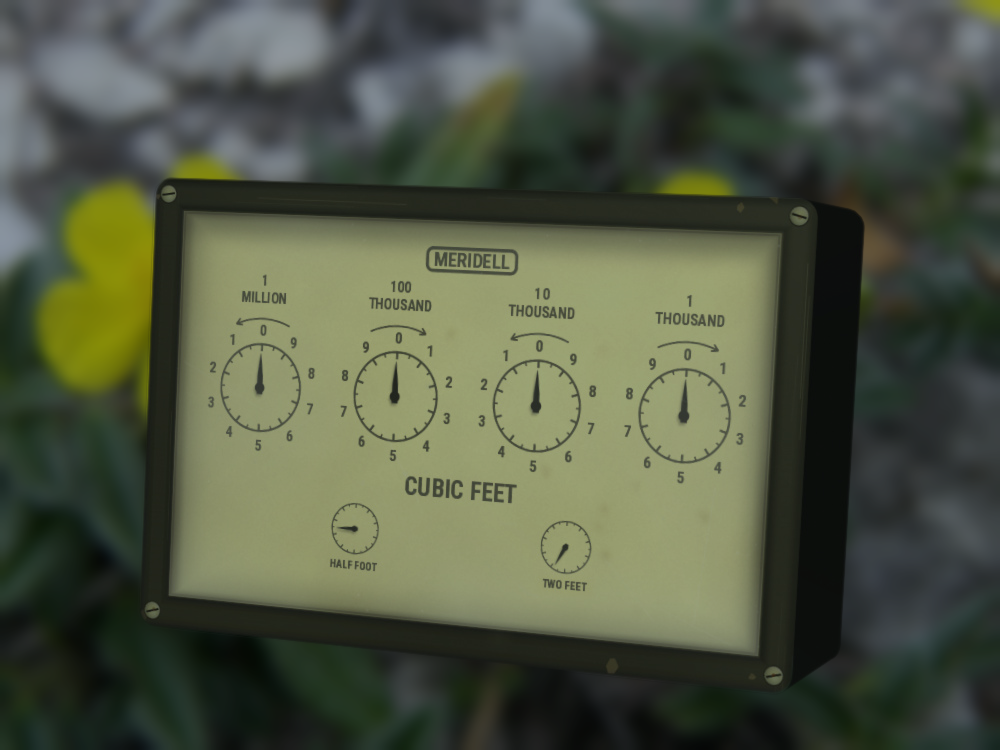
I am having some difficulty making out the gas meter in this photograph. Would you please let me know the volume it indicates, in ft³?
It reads 0 ft³
